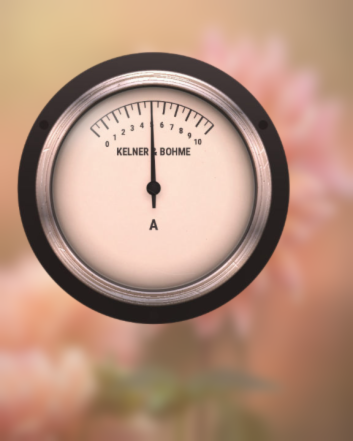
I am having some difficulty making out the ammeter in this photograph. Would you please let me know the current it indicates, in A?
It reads 5 A
